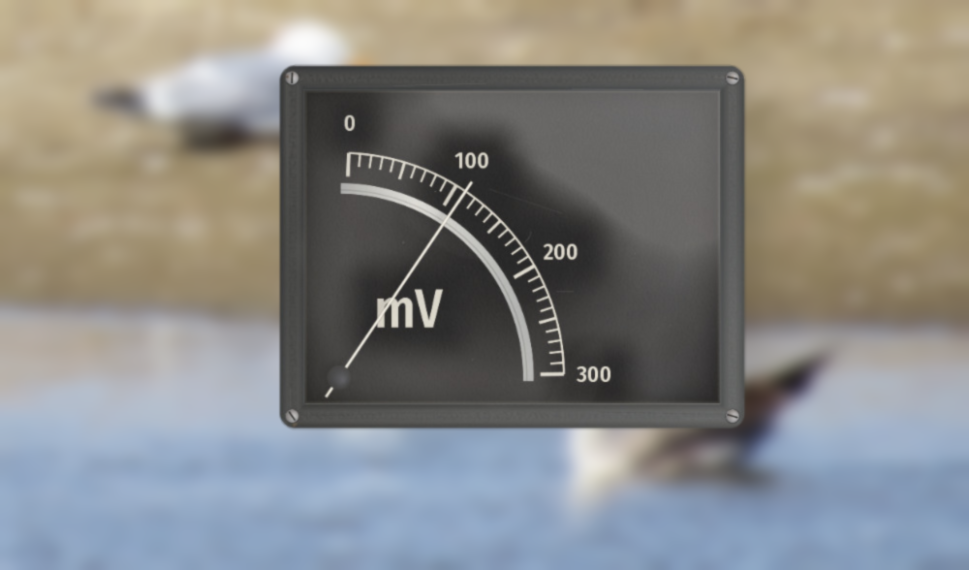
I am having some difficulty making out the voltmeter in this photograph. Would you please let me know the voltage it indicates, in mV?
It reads 110 mV
